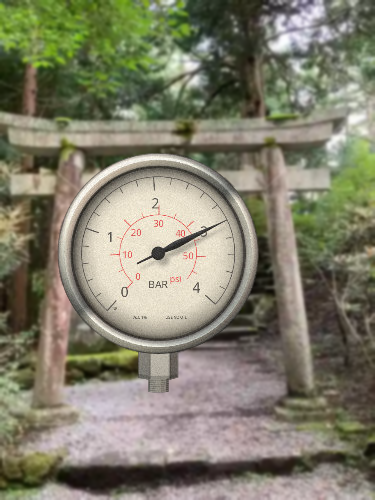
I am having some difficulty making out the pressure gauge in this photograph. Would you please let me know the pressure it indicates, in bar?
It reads 3 bar
